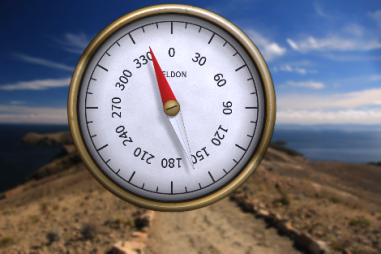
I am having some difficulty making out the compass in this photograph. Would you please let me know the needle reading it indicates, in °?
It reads 340 °
